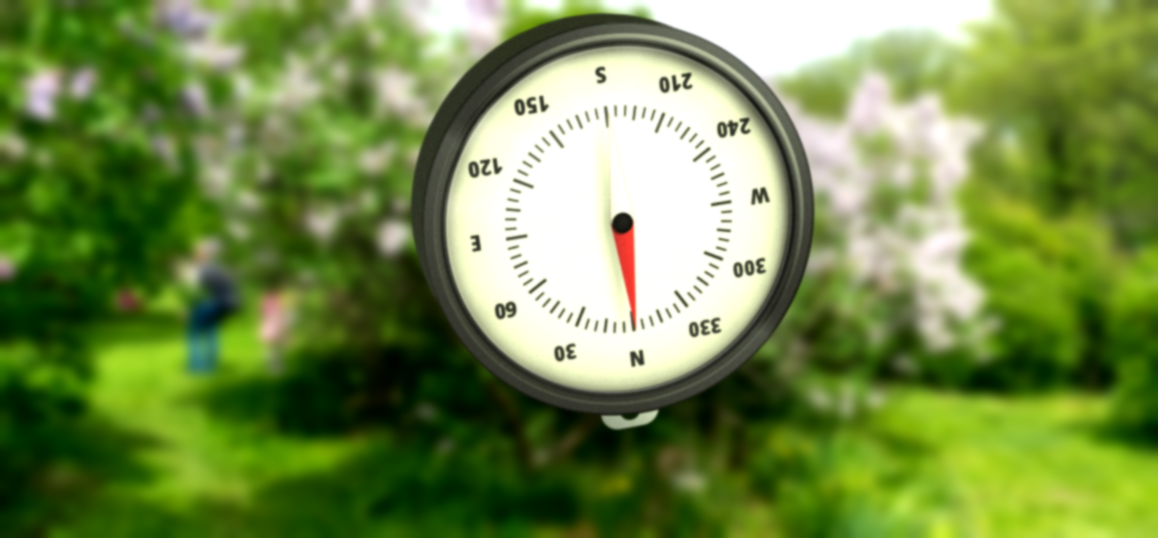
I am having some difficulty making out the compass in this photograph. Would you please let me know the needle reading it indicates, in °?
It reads 0 °
